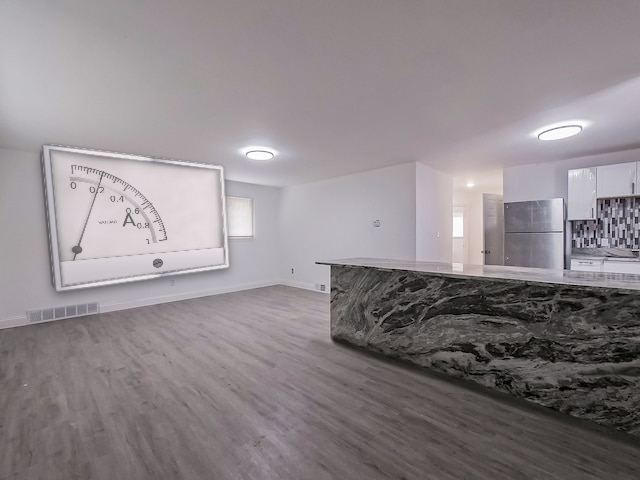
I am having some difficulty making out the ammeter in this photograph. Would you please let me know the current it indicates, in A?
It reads 0.2 A
